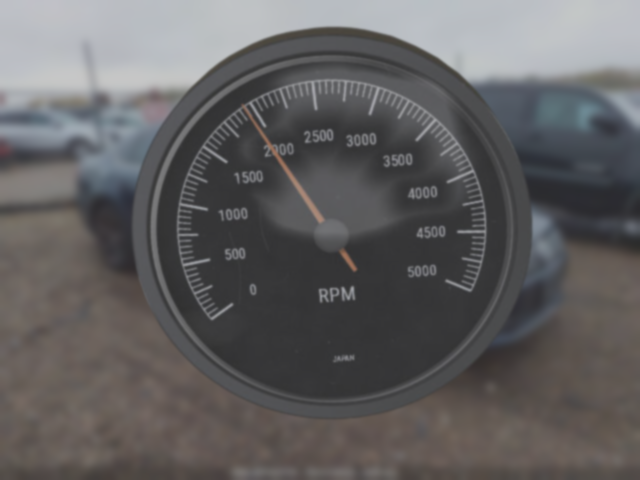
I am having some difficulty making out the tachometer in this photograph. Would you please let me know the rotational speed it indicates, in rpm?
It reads 1950 rpm
